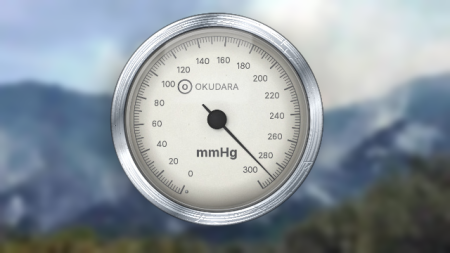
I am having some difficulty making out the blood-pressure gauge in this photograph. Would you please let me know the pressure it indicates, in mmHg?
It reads 290 mmHg
